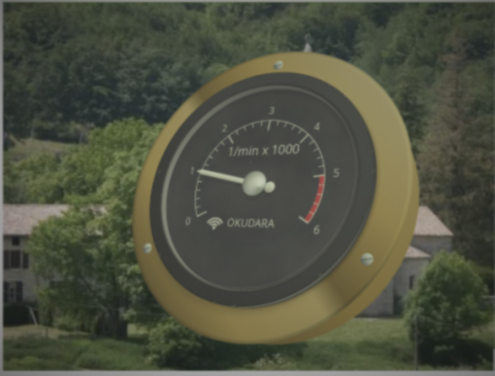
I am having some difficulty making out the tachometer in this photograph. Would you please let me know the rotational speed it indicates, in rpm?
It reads 1000 rpm
